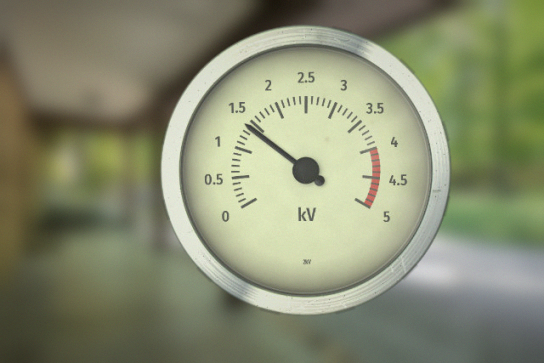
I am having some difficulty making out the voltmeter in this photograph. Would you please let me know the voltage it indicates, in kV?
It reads 1.4 kV
